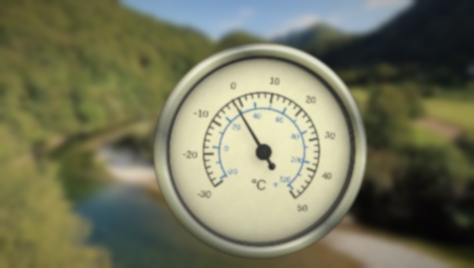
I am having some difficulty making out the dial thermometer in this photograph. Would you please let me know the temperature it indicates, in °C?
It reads -2 °C
